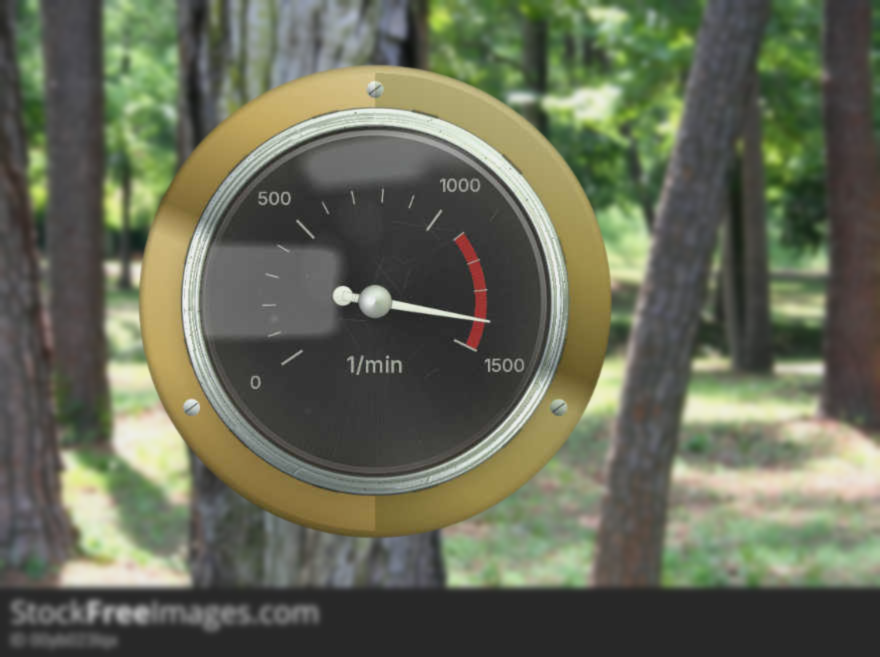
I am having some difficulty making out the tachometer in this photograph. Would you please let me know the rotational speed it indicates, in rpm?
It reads 1400 rpm
